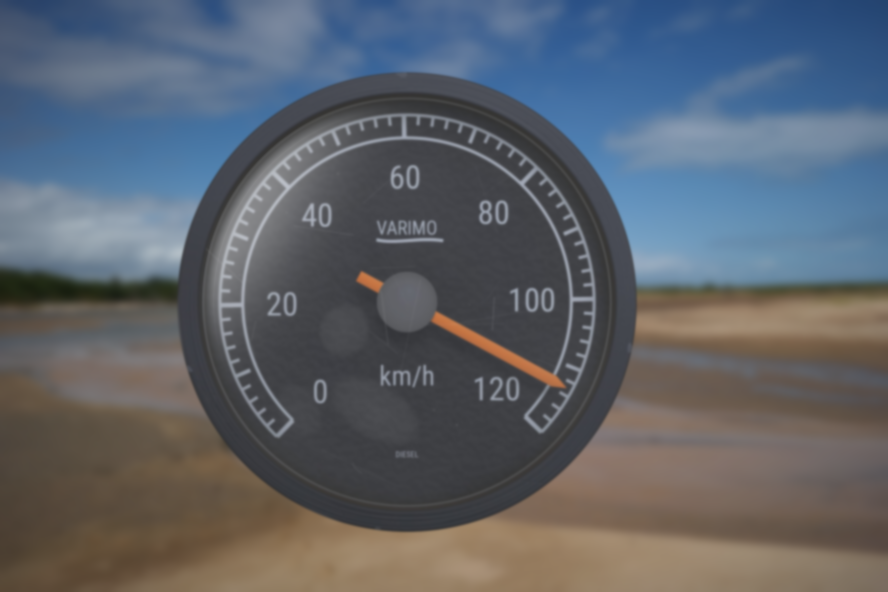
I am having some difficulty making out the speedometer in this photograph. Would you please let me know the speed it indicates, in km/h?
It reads 113 km/h
